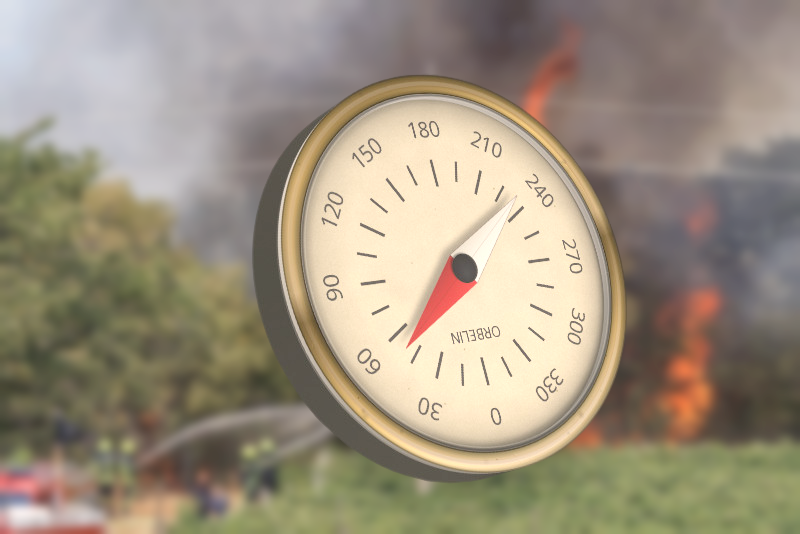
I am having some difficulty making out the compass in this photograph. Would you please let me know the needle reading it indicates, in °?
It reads 52.5 °
